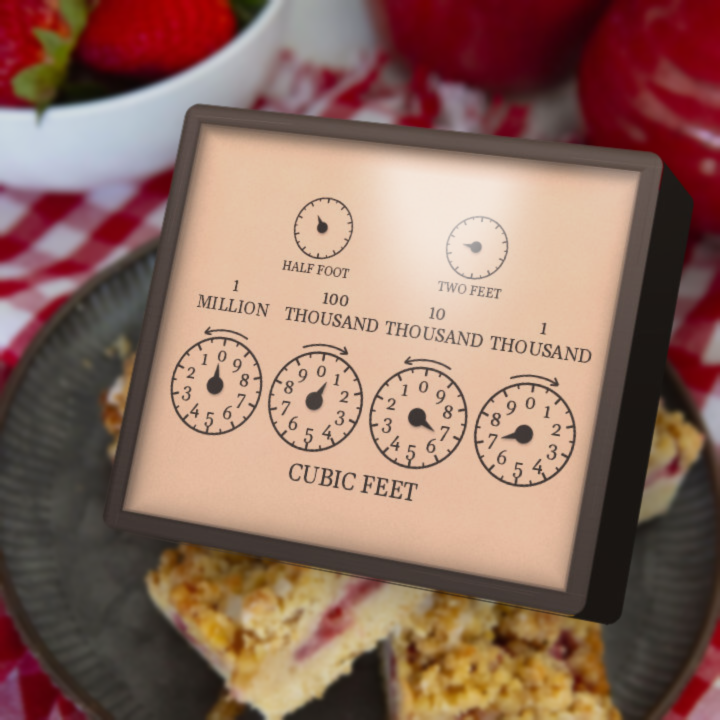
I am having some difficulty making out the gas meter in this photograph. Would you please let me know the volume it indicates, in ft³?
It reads 6700 ft³
